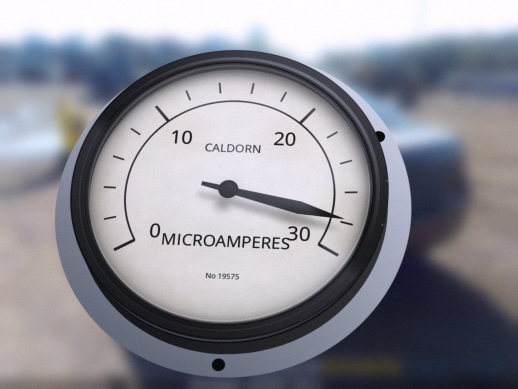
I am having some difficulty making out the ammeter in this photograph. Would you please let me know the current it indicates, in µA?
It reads 28 µA
